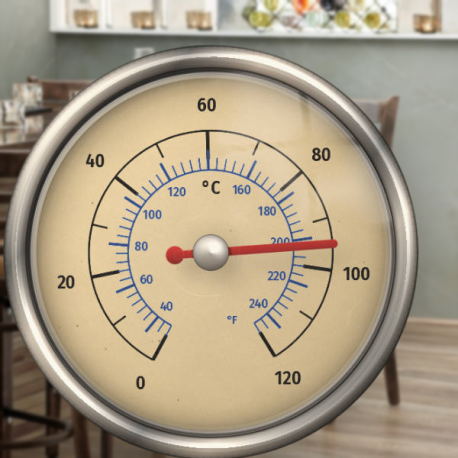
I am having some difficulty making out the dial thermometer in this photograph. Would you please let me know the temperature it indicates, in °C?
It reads 95 °C
